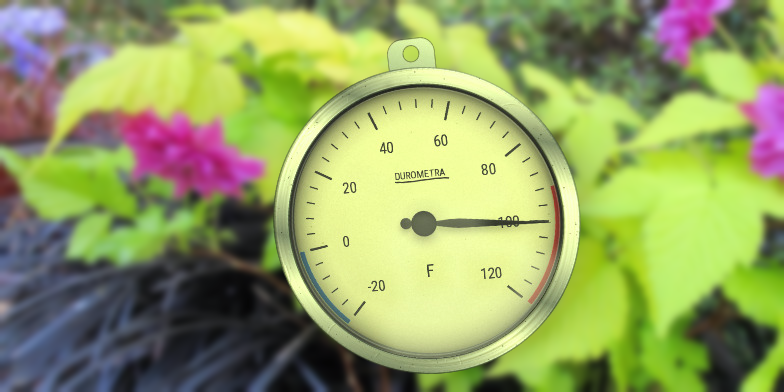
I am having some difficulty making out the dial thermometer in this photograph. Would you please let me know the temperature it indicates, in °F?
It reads 100 °F
